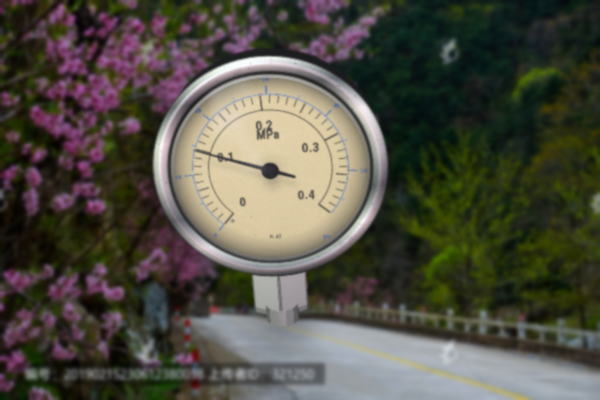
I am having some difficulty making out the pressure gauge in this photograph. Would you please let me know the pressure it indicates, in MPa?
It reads 0.1 MPa
